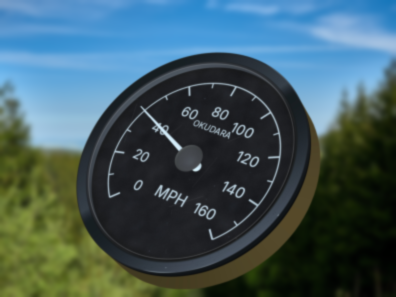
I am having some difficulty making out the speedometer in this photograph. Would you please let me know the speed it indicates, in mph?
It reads 40 mph
